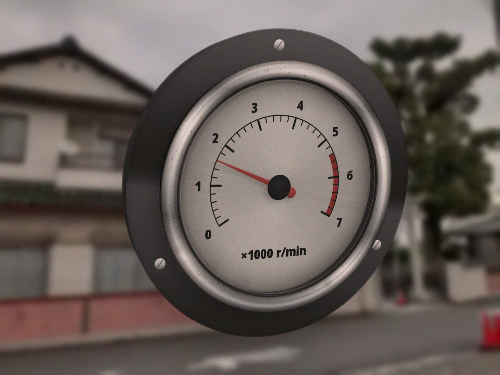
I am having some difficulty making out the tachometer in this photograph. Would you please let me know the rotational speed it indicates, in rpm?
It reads 1600 rpm
